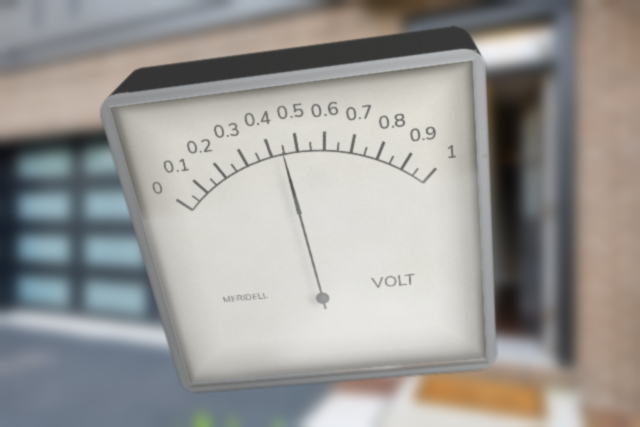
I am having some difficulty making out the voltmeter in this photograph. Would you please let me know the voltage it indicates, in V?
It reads 0.45 V
